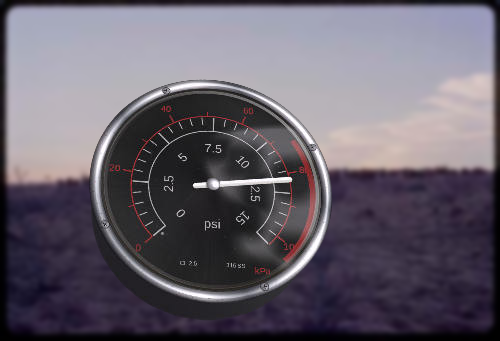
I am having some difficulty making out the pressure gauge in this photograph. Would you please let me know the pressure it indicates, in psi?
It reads 12 psi
